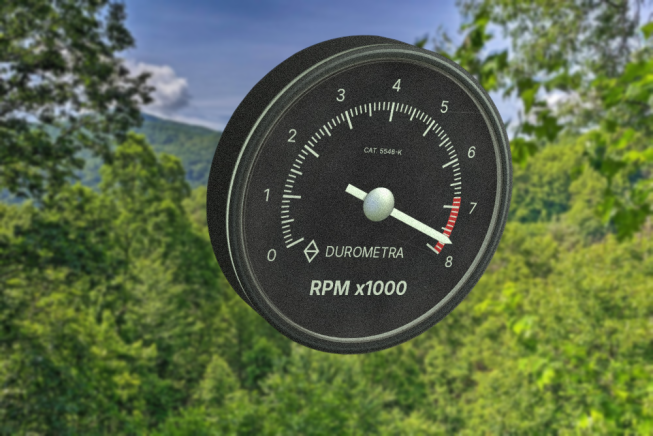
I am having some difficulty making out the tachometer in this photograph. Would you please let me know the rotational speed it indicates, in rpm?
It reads 7700 rpm
